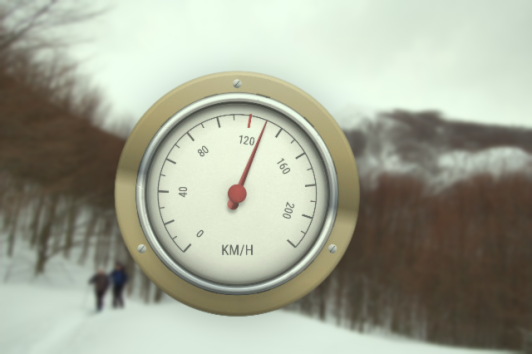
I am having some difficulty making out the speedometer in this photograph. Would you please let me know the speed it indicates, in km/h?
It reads 130 km/h
